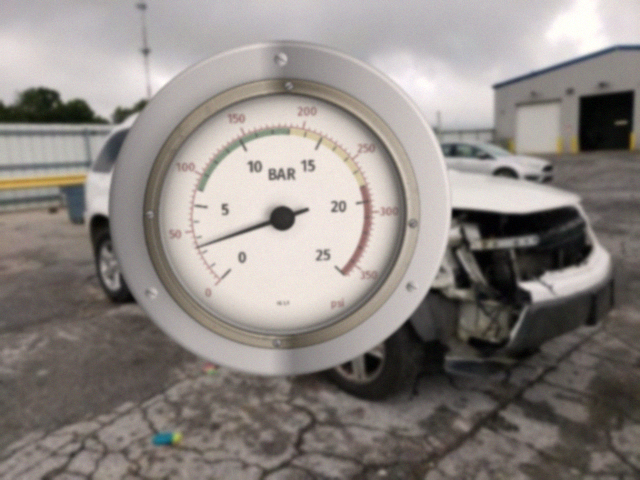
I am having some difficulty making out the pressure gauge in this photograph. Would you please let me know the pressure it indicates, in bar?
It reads 2.5 bar
